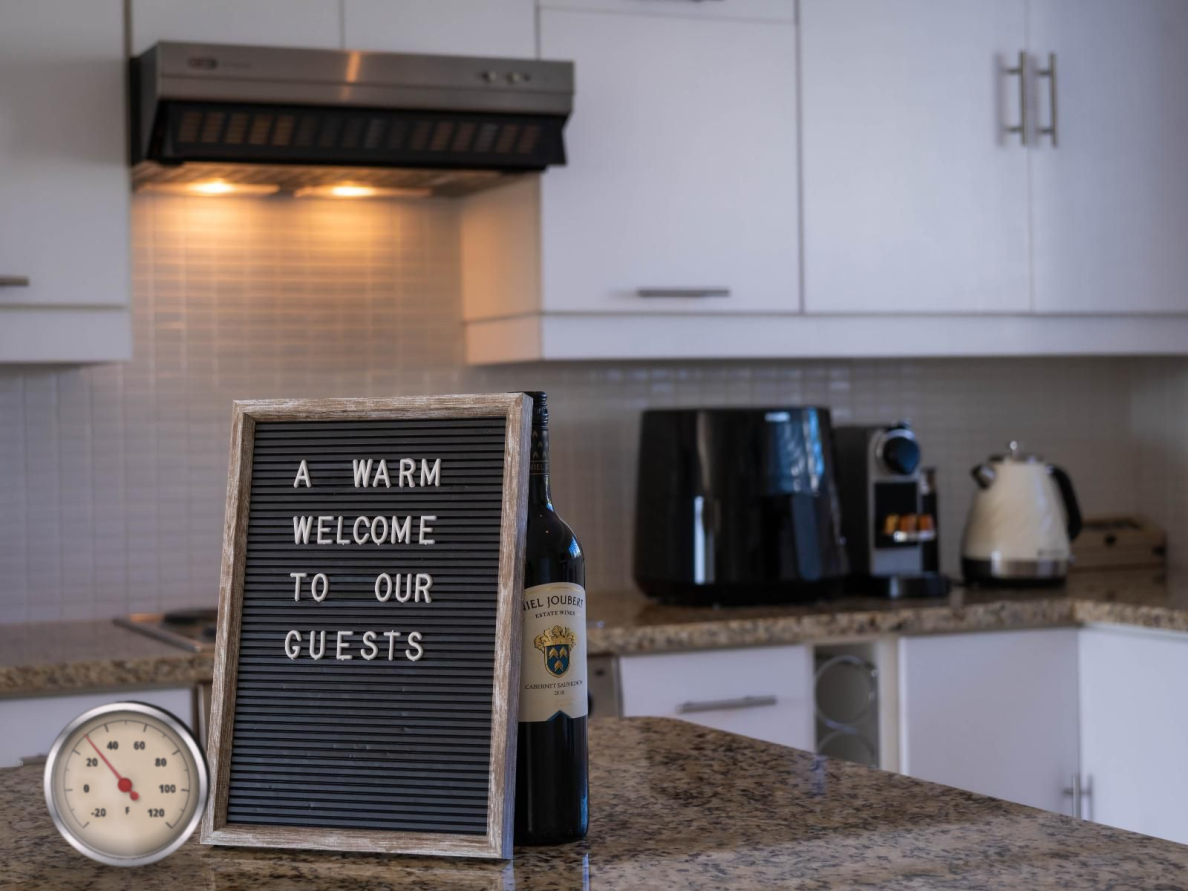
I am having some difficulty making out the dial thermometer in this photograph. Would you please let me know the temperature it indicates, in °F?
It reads 30 °F
